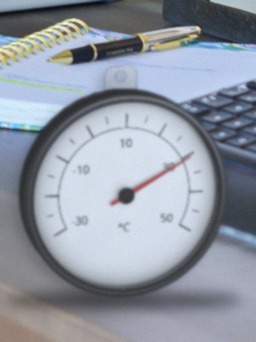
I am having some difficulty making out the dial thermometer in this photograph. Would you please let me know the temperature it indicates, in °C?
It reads 30 °C
